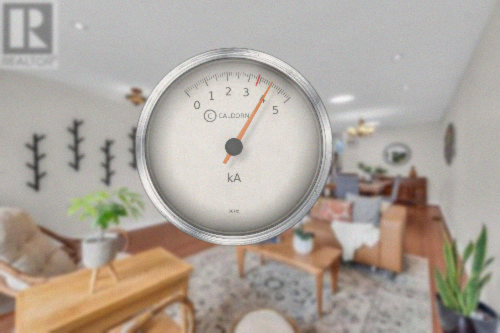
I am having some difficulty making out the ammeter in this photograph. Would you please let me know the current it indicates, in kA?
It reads 4 kA
